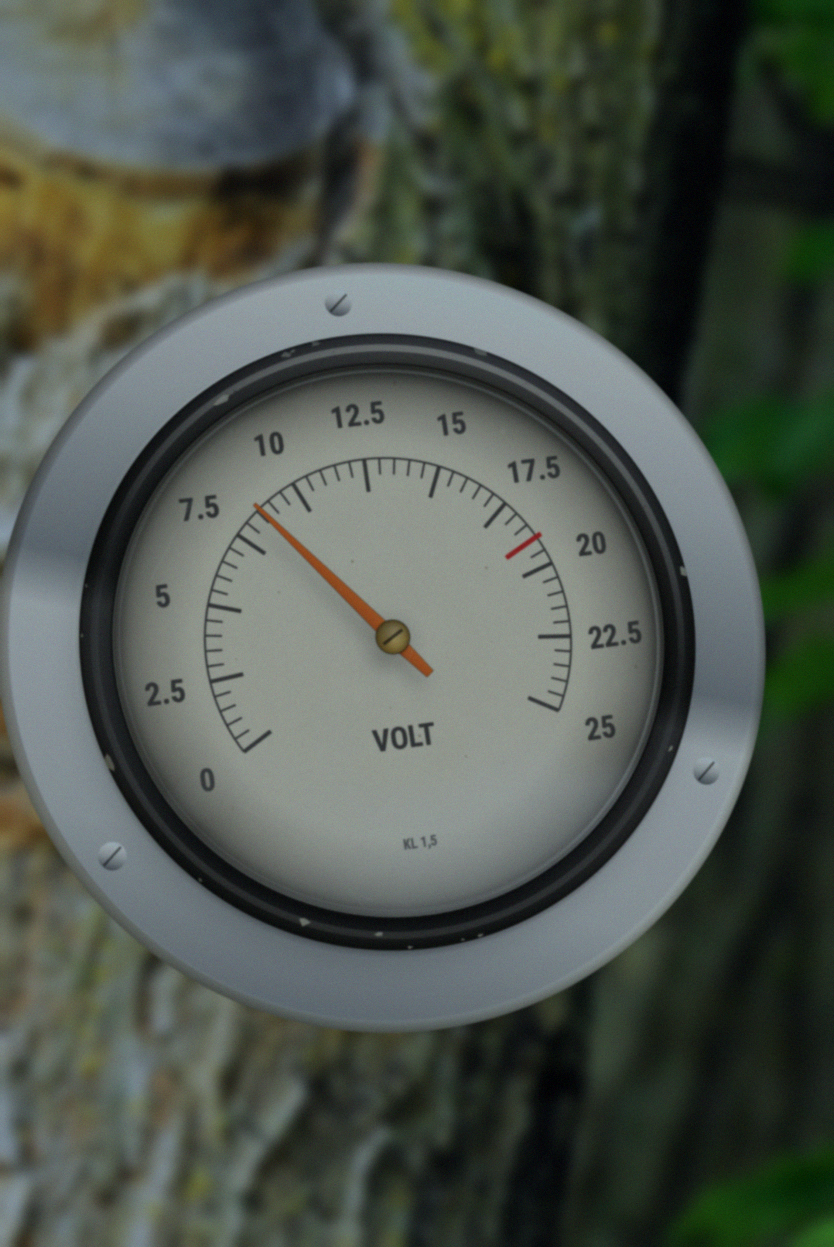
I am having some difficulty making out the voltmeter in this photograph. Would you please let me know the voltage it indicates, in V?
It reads 8.5 V
